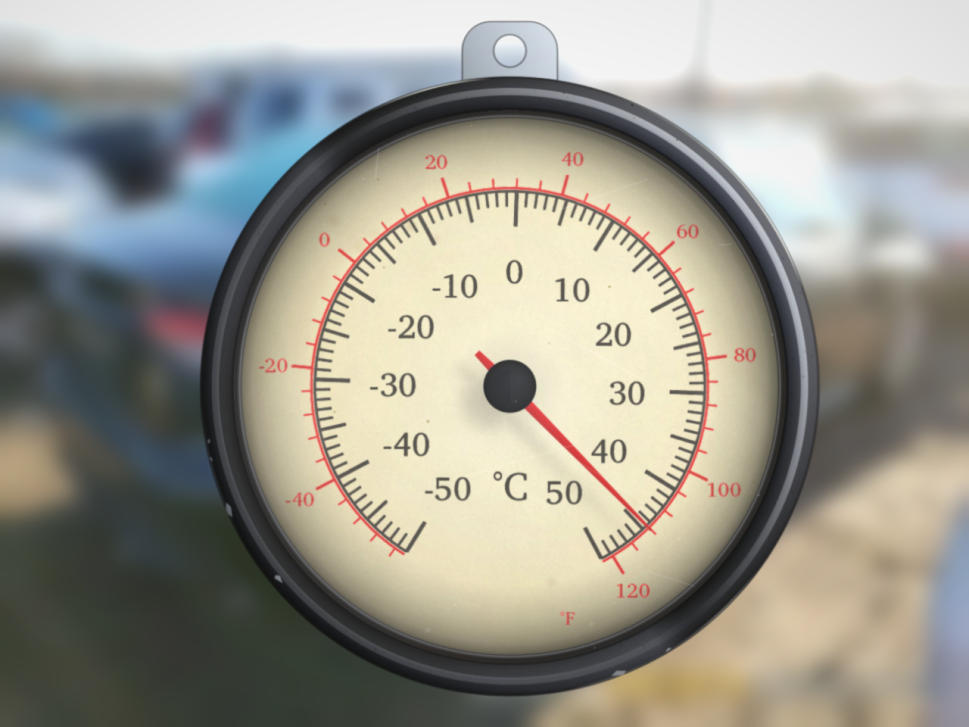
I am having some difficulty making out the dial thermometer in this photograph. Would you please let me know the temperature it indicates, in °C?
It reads 44.5 °C
